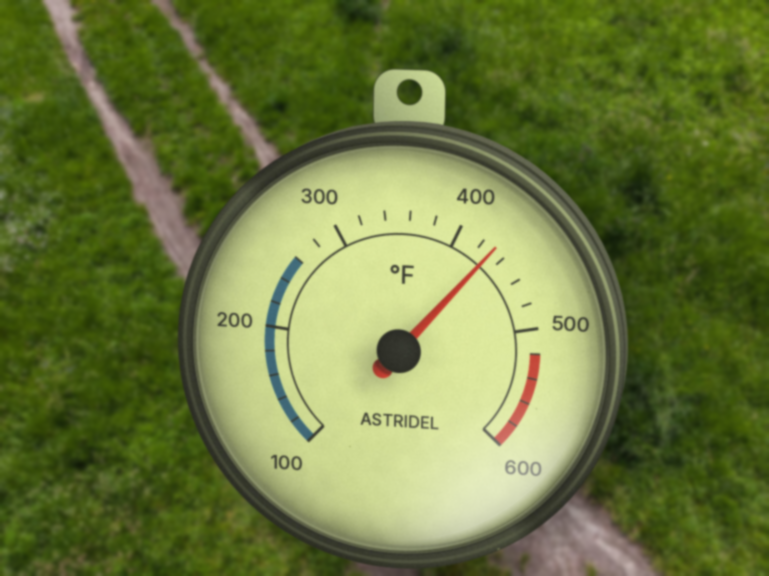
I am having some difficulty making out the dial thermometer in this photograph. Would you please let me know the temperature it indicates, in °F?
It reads 430 °F
